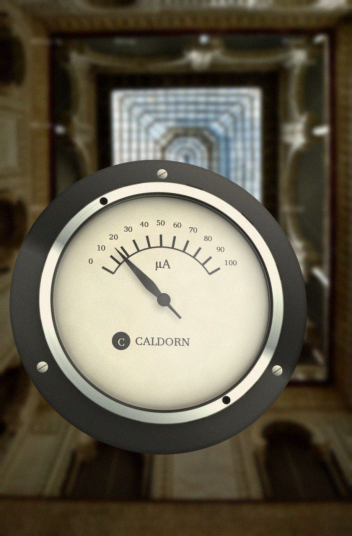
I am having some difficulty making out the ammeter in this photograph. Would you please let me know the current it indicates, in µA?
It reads 15 µA
